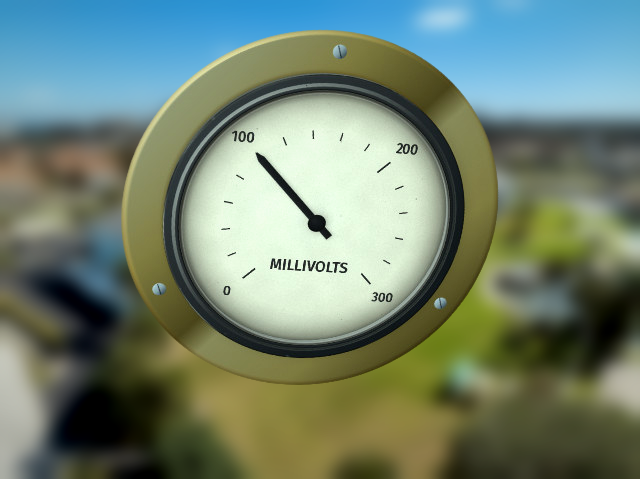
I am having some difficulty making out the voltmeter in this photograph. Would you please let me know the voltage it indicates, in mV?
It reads 100 mV
